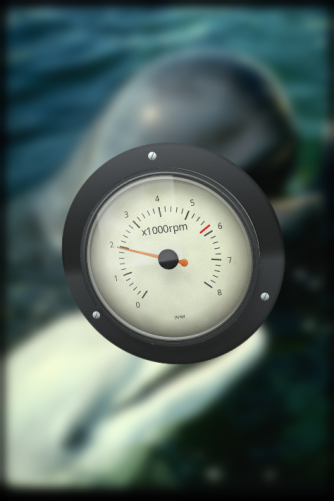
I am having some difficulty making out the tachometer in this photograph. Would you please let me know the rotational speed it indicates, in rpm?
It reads 2000 rpm
